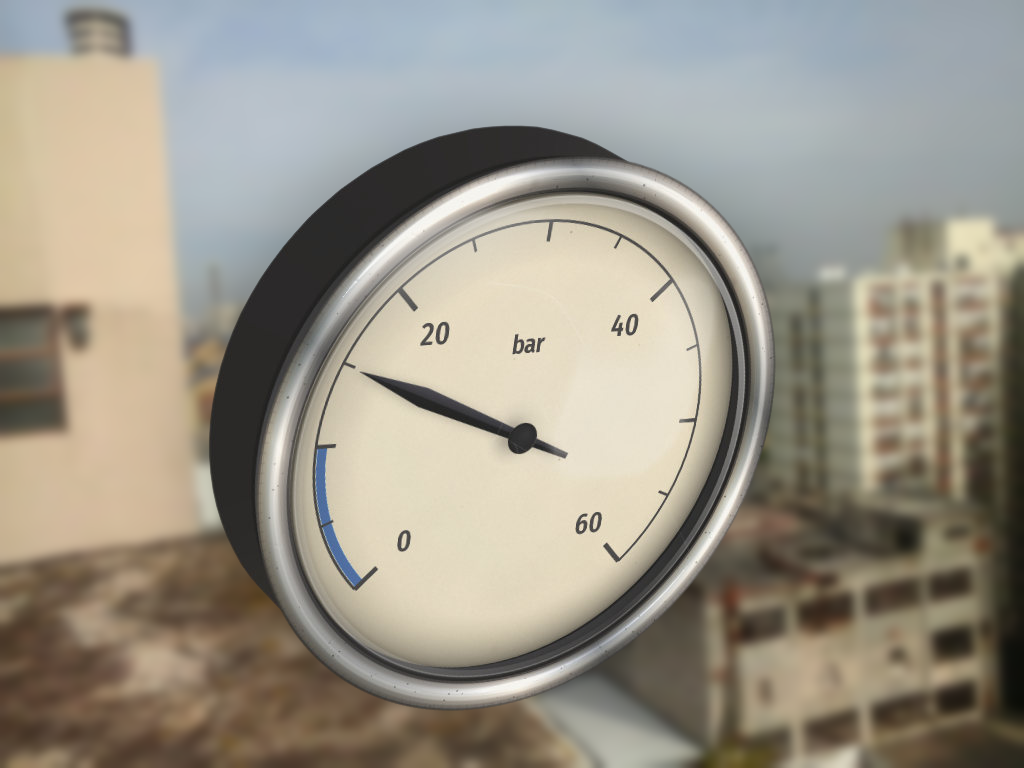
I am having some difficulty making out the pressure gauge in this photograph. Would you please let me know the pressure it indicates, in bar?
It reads 15 bar
